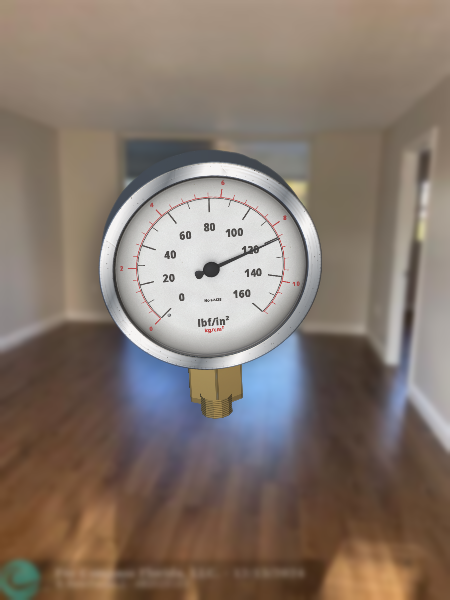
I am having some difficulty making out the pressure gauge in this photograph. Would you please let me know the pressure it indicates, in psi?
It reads 120 psi
